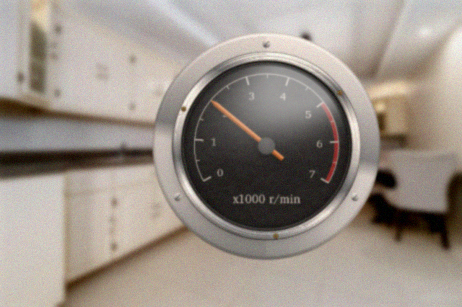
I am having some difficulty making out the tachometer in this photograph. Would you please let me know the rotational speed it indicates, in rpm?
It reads 2000 rpm
